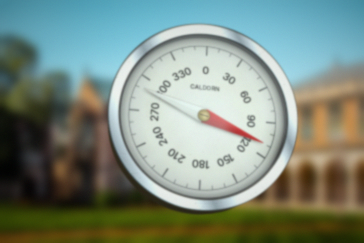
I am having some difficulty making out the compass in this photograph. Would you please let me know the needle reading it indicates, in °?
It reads 110 °
